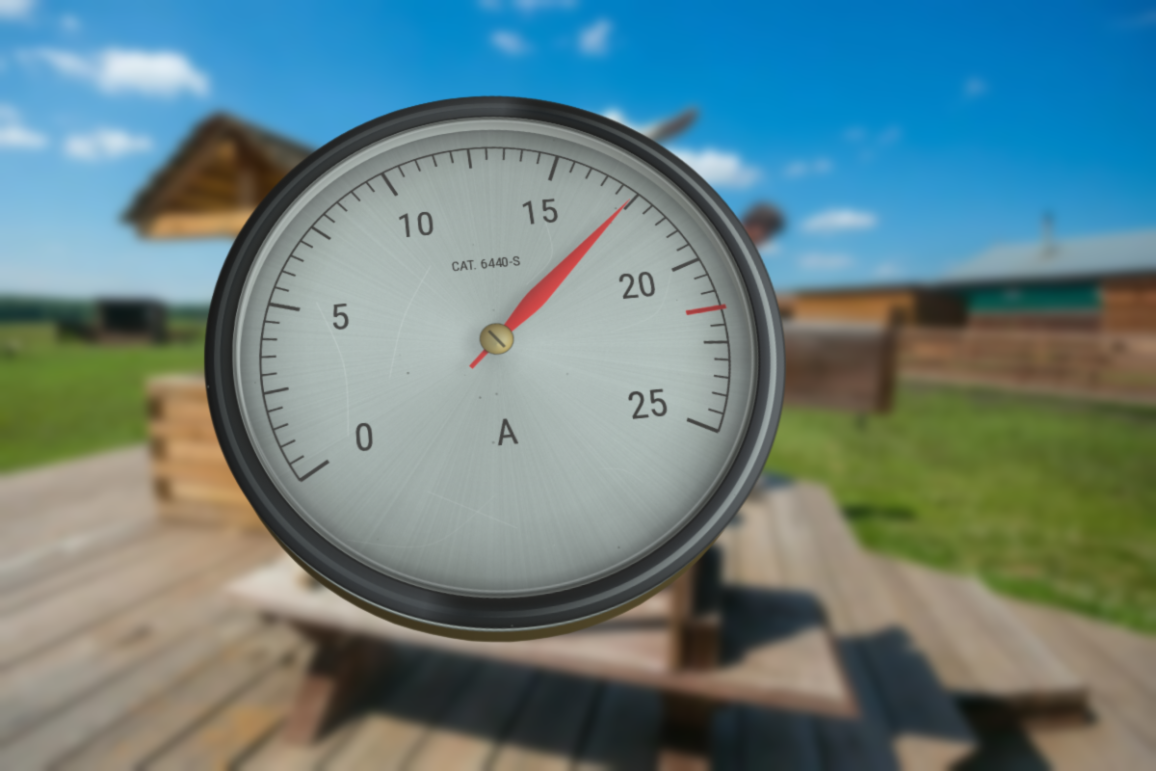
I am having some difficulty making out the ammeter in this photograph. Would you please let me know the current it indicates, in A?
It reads 17.5 A
